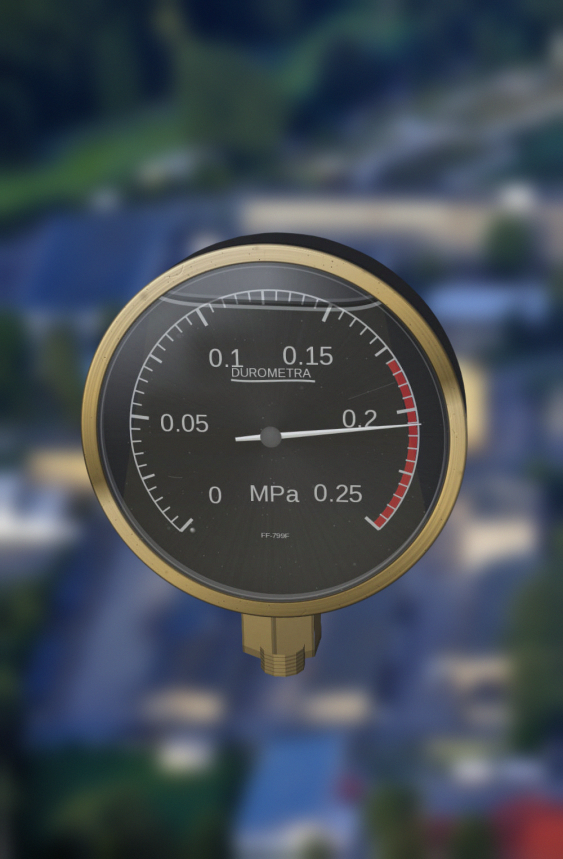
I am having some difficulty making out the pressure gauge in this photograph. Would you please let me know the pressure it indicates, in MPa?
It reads 0.205 MPa
